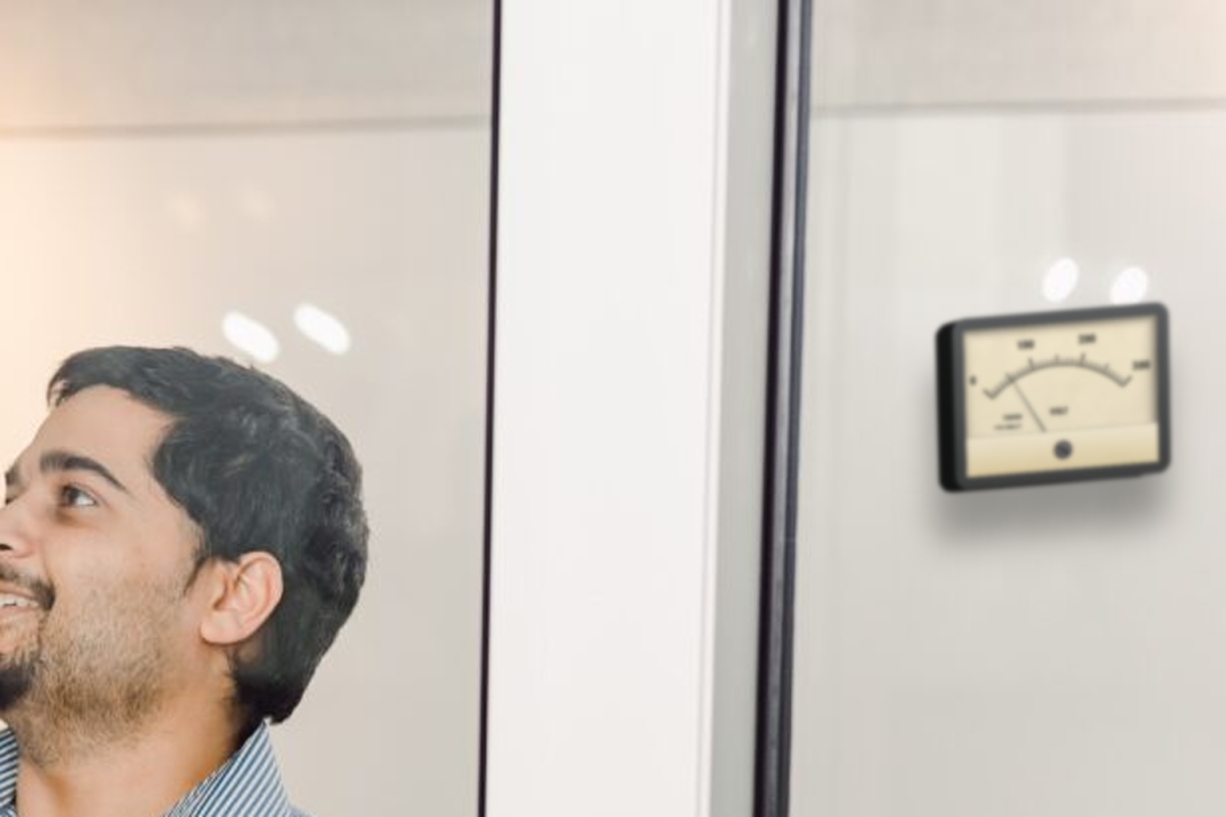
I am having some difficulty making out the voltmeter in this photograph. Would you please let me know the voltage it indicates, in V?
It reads 50 V
